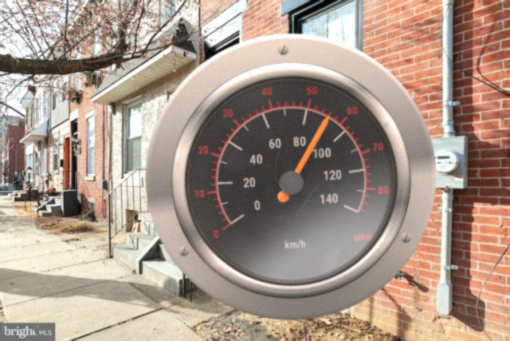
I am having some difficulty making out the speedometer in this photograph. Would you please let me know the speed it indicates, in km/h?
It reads 90 km/h
